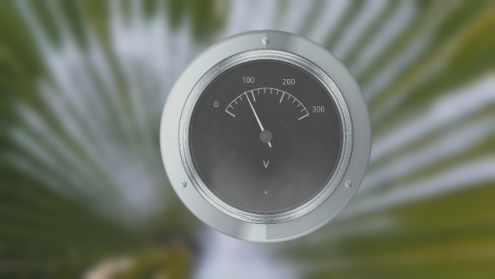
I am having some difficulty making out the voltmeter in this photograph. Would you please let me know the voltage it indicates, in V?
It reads 80 V
